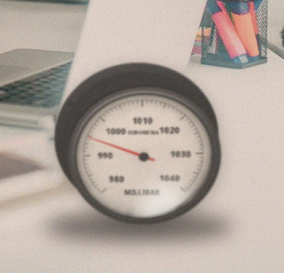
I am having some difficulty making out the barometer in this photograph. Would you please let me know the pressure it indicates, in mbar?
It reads 995 mbar
